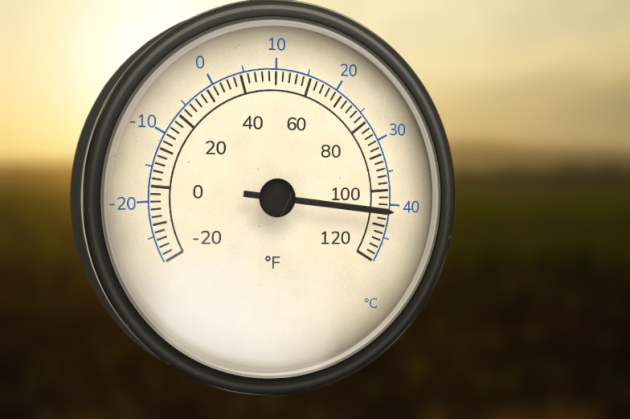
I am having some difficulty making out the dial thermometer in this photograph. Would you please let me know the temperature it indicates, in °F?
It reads 106 °F
